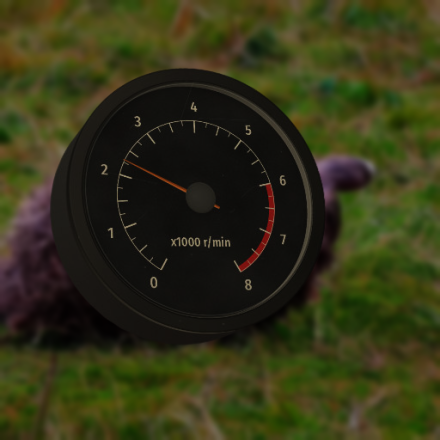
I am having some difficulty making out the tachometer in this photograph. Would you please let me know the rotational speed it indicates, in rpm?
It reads 2250 rpm
